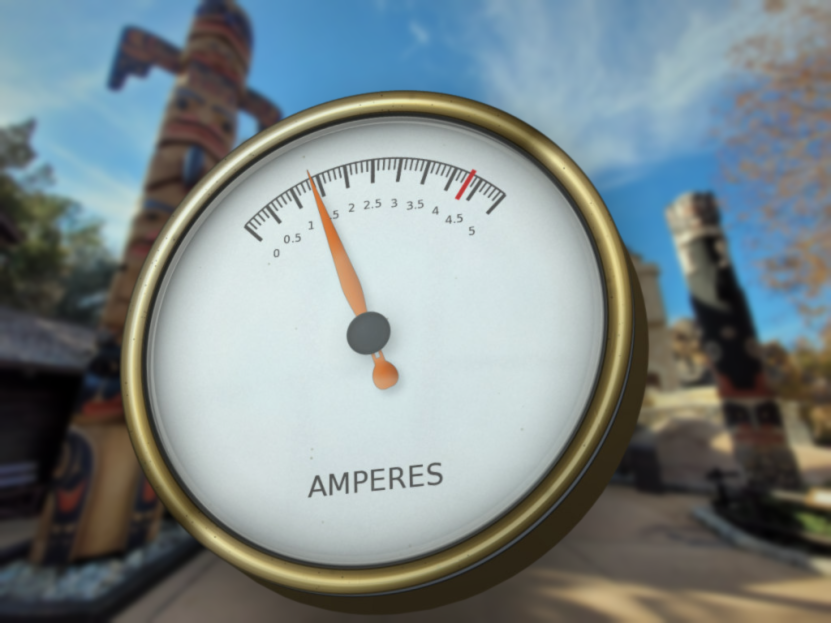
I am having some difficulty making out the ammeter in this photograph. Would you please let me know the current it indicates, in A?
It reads 1.4 A
